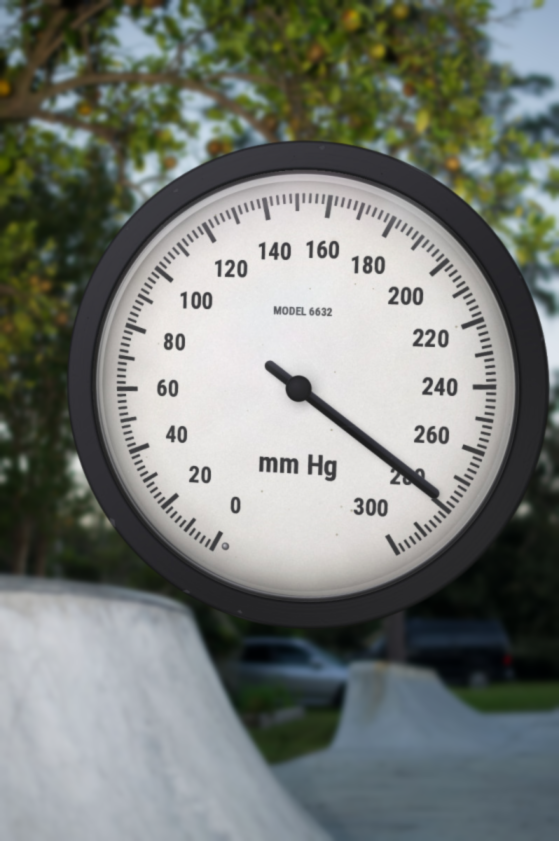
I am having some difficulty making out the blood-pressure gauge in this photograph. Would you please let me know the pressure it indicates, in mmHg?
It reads 278 mmHg
